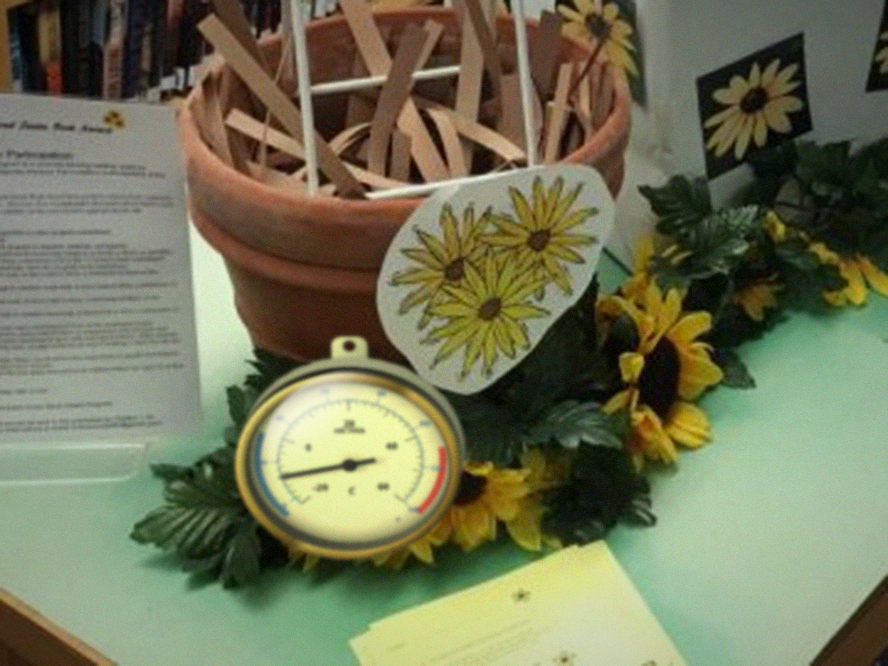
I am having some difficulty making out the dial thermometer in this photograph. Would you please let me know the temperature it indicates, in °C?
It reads -10 °C
